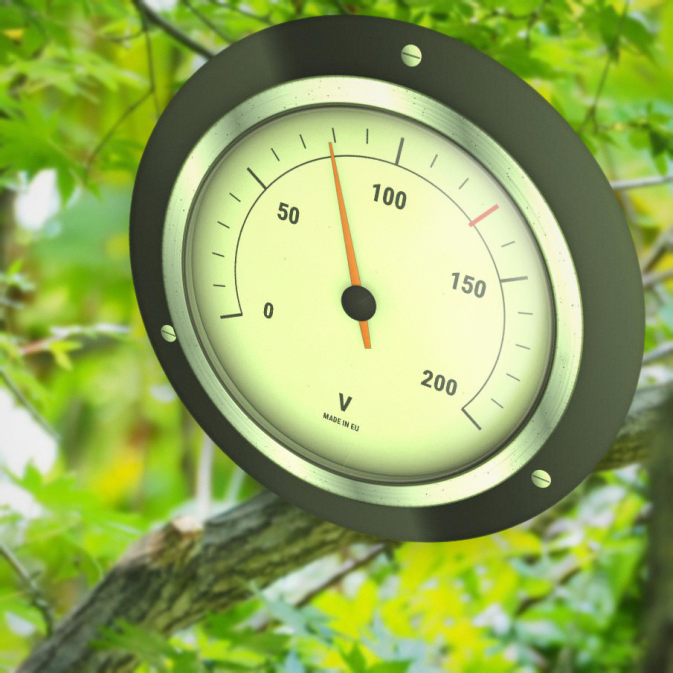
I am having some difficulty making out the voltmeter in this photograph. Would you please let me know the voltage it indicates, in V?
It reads 80 V
